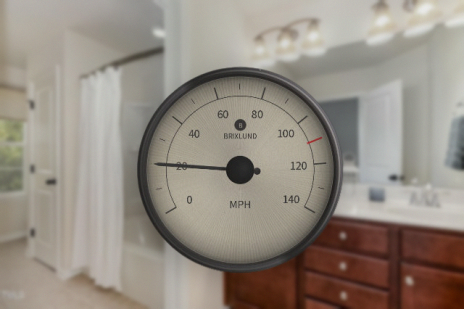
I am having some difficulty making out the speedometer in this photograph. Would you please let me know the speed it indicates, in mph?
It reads 20 mph
